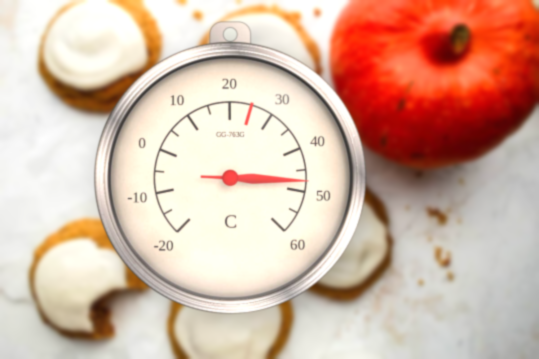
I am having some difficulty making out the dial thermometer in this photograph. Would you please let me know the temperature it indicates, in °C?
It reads 47.5 °C
